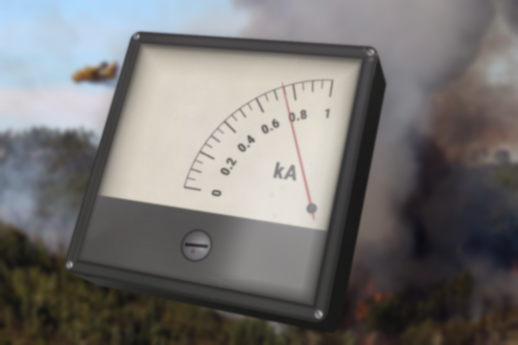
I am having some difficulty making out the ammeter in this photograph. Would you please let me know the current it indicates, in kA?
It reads 0.75 kA
